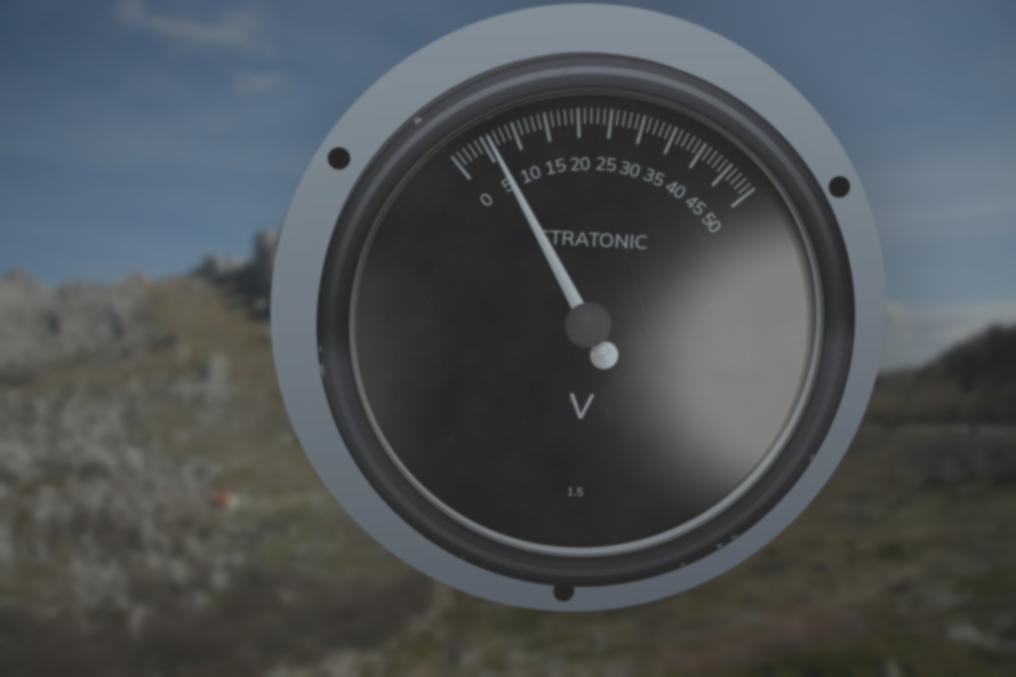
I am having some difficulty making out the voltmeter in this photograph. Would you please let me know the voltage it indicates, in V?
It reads 6 V
